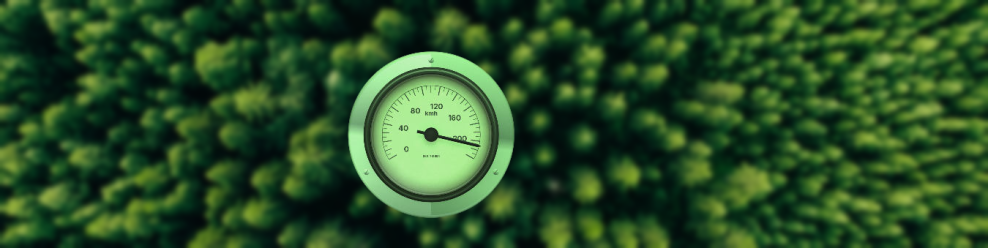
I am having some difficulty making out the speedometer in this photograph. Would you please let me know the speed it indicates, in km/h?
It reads 205 km/h
